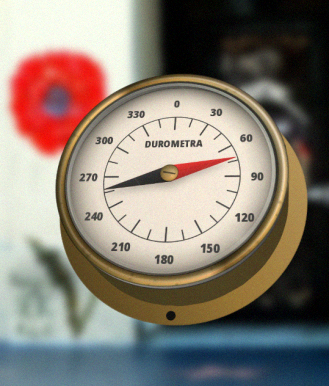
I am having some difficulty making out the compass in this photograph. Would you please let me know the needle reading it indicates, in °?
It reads 75 °
